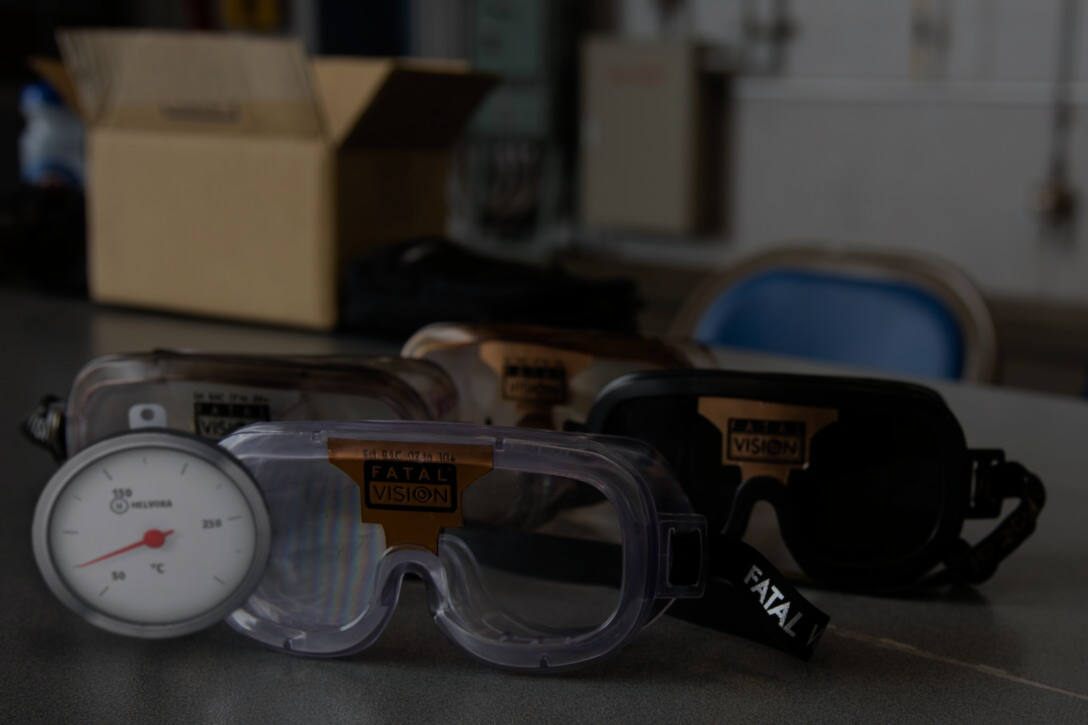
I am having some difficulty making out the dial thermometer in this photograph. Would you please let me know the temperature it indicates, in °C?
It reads 75 °C
